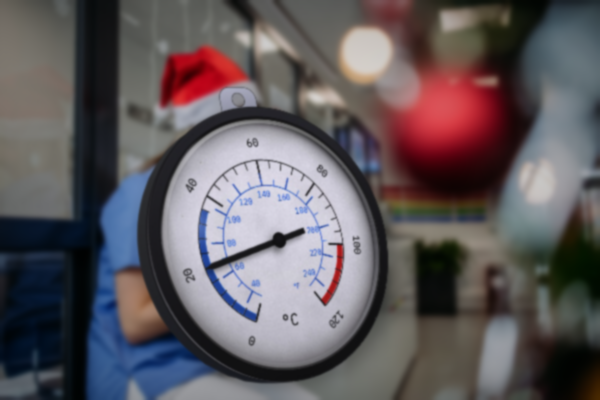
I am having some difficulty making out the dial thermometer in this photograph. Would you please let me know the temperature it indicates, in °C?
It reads 20 °C
